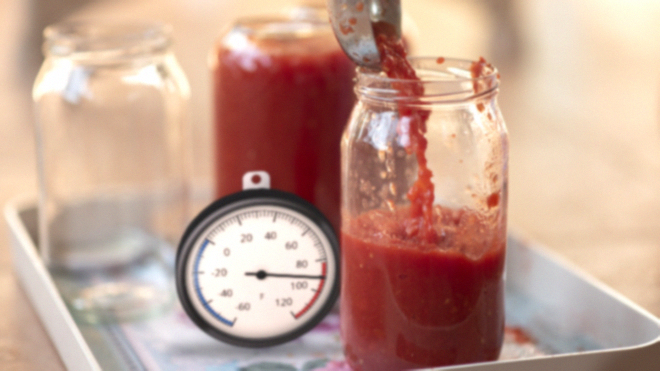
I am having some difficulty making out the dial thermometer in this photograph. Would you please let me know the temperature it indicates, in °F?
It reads 90 °F
